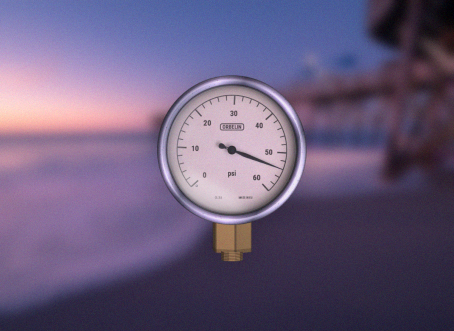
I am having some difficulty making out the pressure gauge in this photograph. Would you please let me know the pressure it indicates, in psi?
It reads 54 psi
